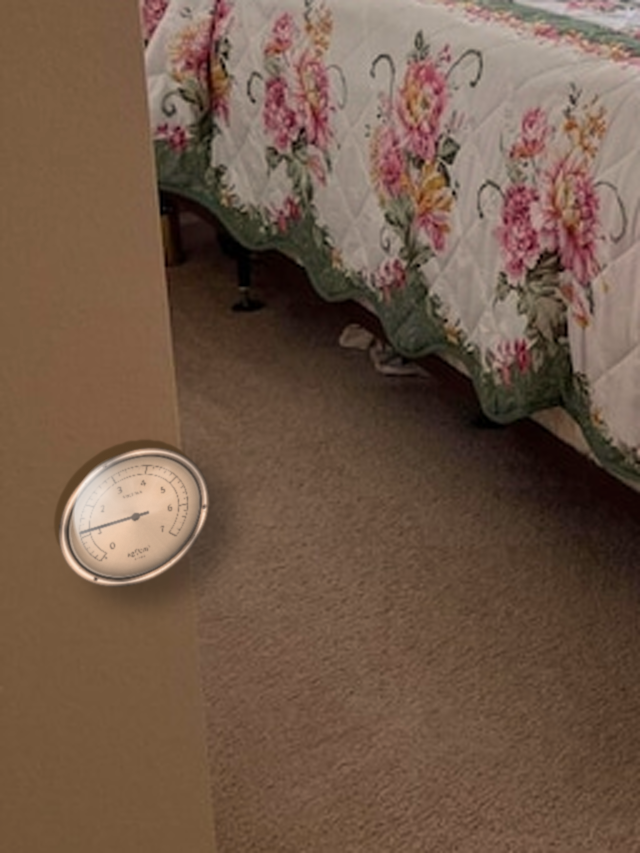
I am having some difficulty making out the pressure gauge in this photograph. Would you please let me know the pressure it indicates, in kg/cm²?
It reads 1.2 kg/cm²
